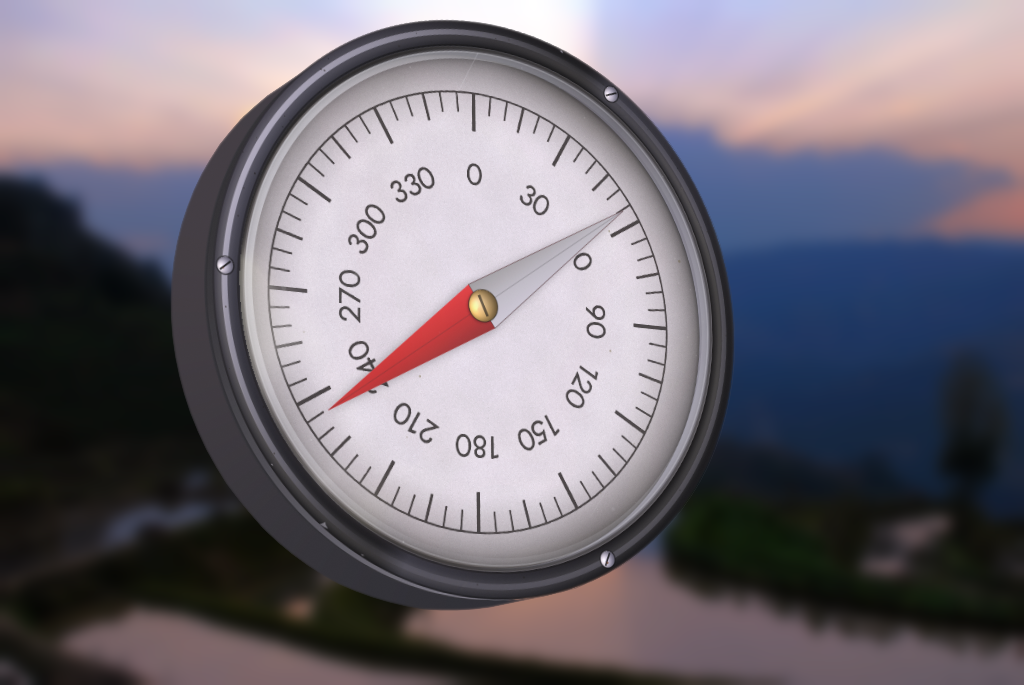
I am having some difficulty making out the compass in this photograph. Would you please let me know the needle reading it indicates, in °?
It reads 235 °
